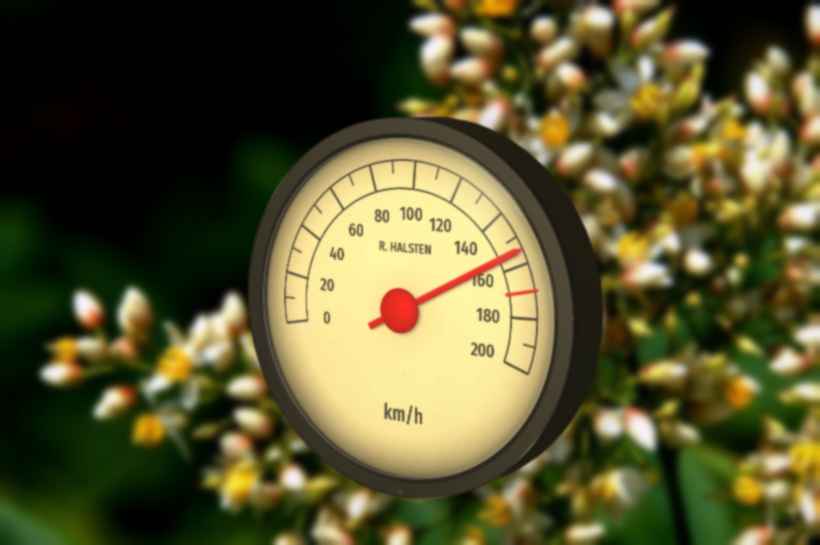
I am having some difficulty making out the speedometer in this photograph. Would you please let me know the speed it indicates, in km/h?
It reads 155 km/h
